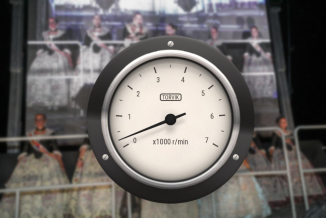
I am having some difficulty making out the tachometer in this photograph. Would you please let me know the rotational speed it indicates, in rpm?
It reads 250 rpm
